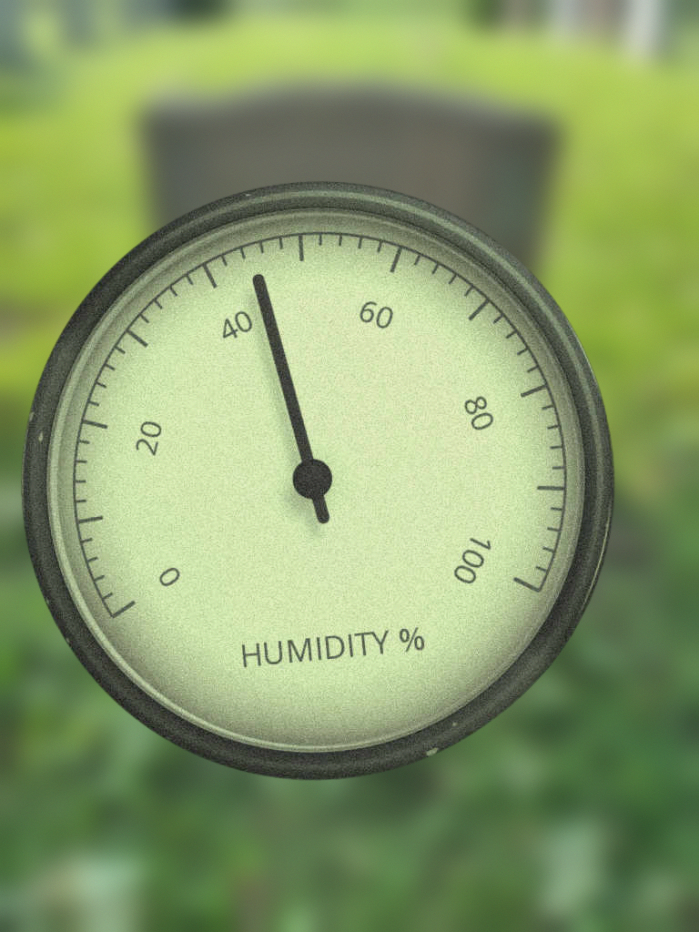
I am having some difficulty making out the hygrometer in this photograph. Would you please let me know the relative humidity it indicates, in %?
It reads 45 %
